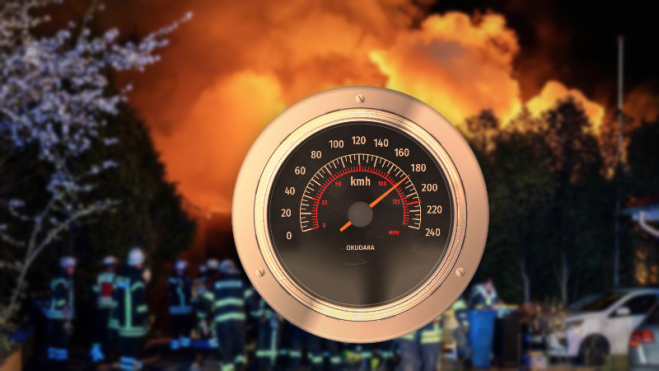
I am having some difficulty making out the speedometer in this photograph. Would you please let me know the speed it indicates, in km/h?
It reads 180 km/h
